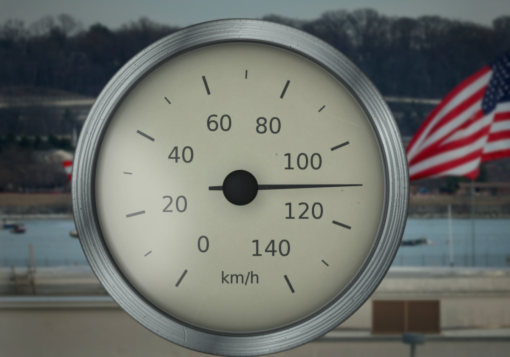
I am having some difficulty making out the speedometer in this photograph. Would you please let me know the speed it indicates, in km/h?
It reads 110 km/h
